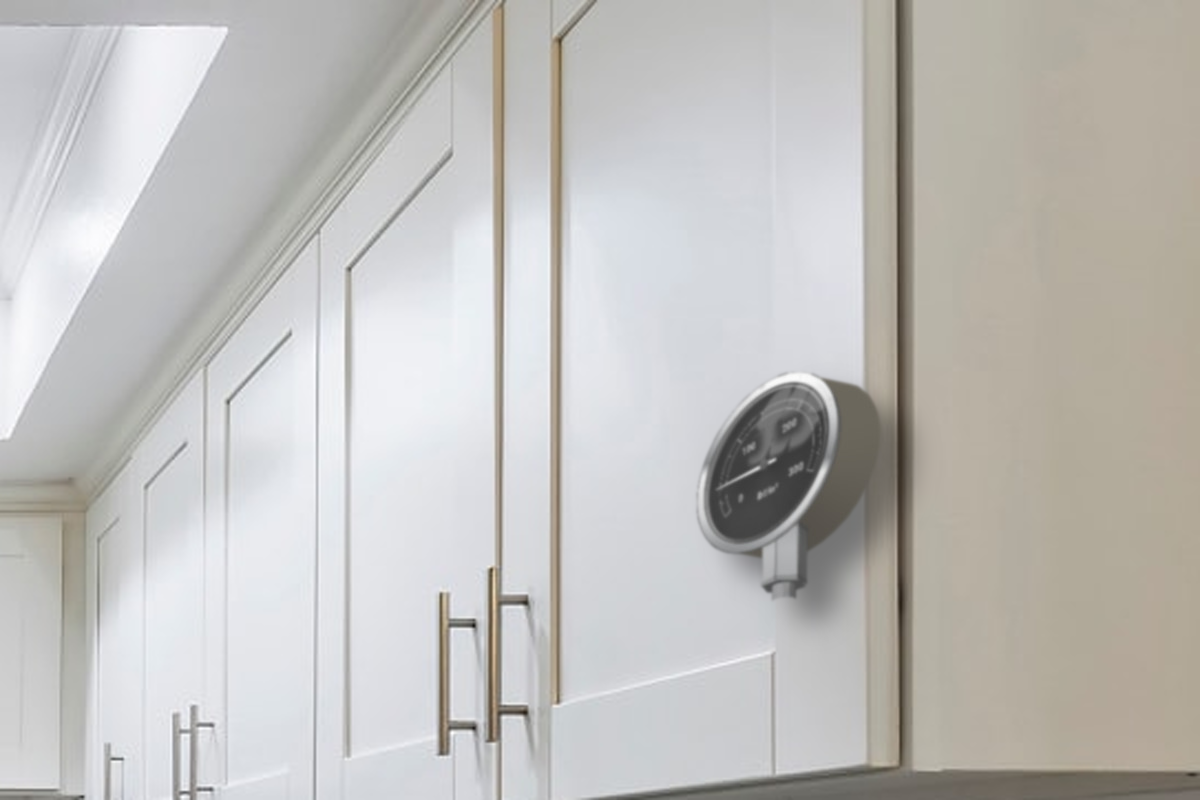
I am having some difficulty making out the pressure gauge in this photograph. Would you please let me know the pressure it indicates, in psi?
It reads 40 psi
